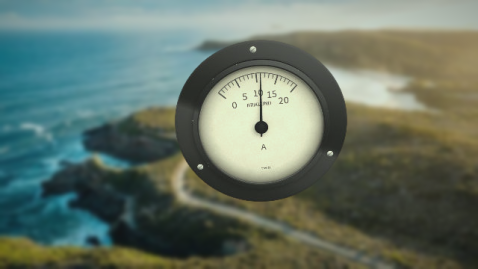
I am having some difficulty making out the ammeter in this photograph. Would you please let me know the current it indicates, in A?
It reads 11 A
